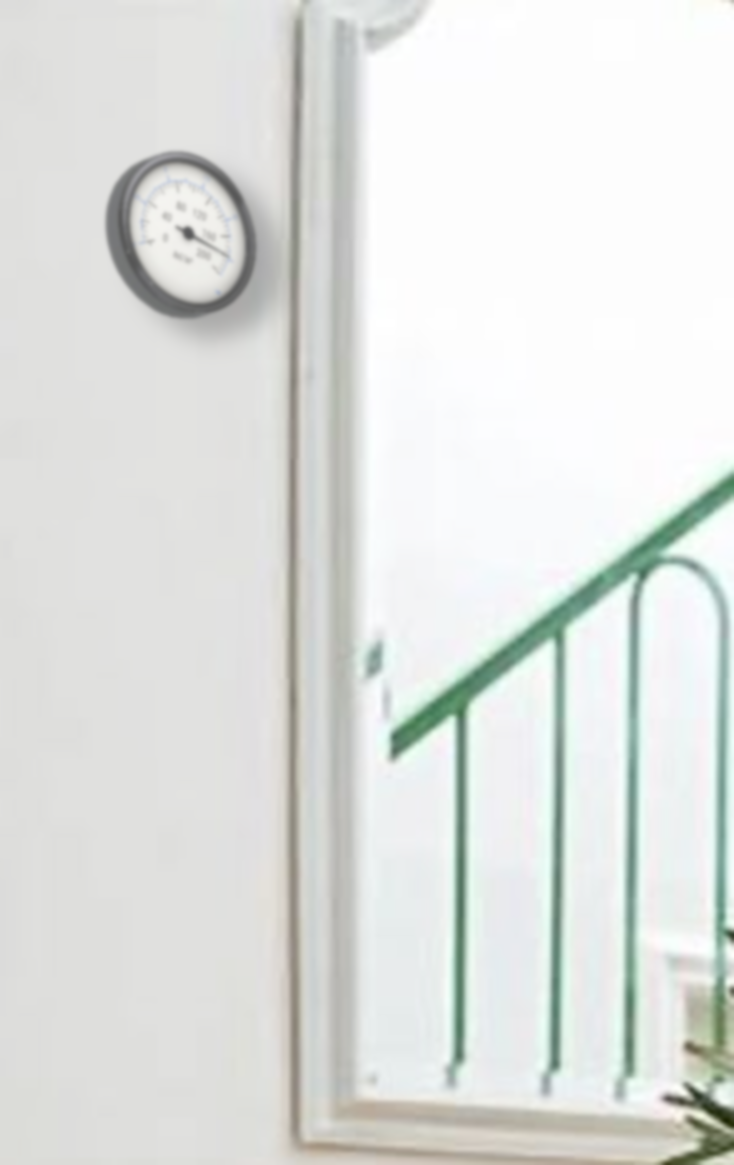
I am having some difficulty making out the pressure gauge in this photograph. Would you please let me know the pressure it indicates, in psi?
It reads 180 psi
